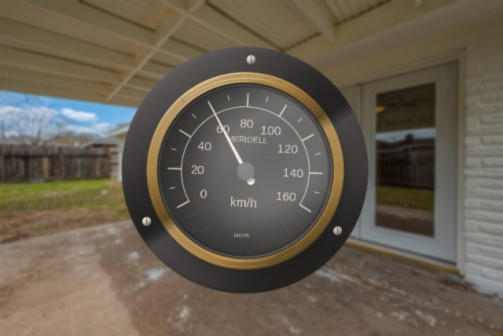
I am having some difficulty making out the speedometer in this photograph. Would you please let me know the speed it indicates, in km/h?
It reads 60 km/h
